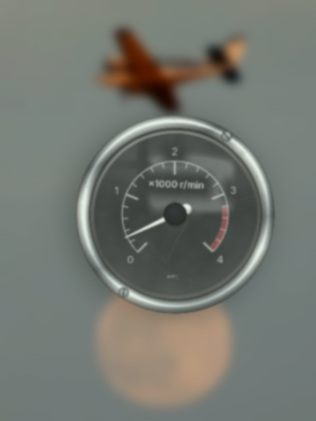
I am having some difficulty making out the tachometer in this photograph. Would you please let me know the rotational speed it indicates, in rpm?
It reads 300 rpm
